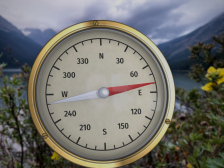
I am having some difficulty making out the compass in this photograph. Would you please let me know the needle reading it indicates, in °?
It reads 80 °
